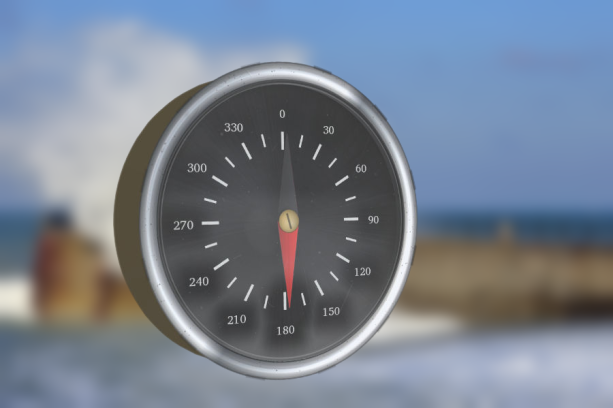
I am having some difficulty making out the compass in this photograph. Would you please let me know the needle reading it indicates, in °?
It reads 180 °
